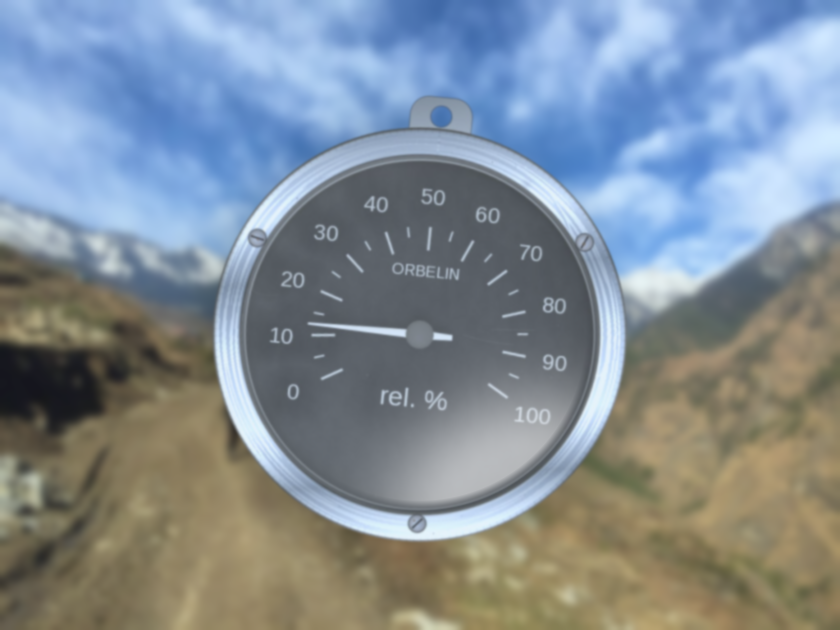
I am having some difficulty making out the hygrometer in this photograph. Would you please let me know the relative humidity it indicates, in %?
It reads 12.5 %
